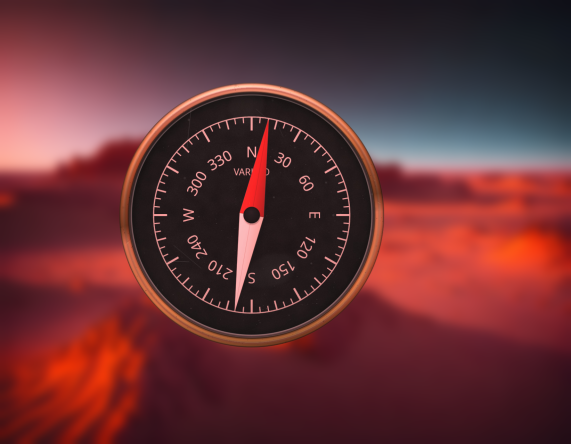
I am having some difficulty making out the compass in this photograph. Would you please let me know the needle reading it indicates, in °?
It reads 10 °
